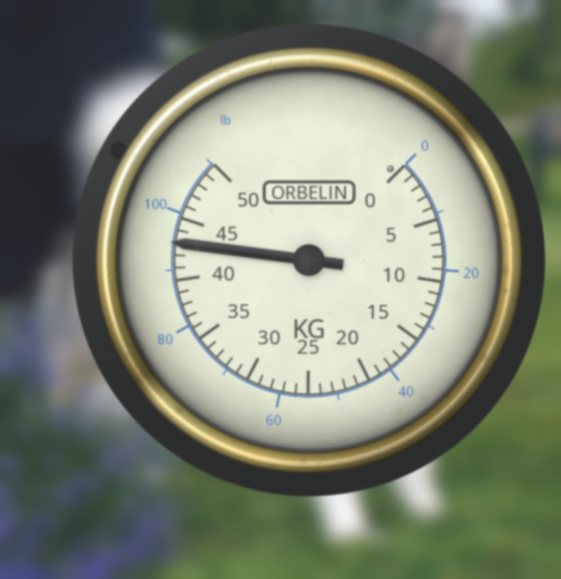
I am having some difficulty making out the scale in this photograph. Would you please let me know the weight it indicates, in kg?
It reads 43 kg
